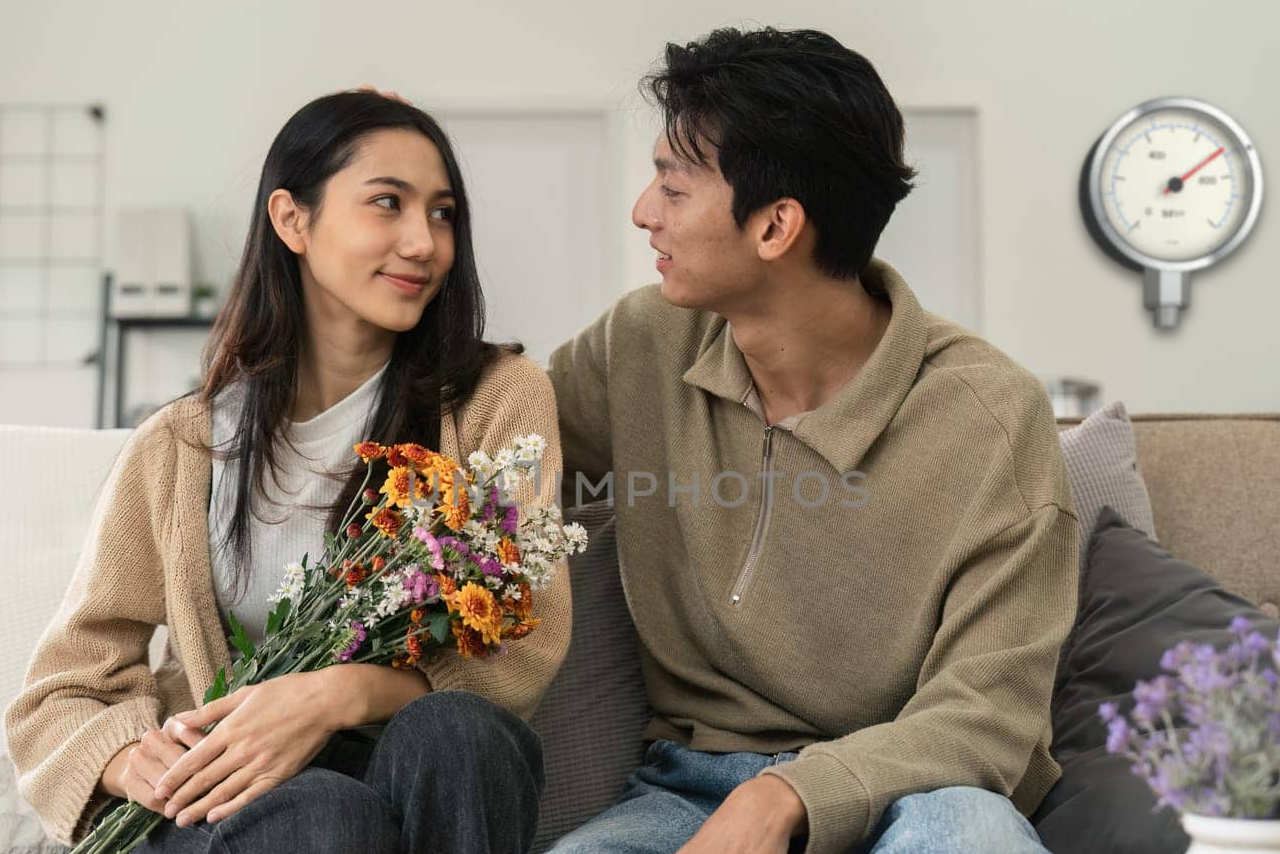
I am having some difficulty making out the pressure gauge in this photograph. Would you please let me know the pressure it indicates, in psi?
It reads 700 psi
